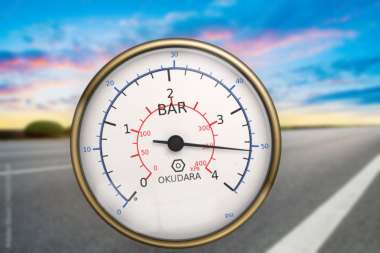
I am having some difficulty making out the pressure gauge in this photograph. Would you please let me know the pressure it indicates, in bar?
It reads 3.5 bar
